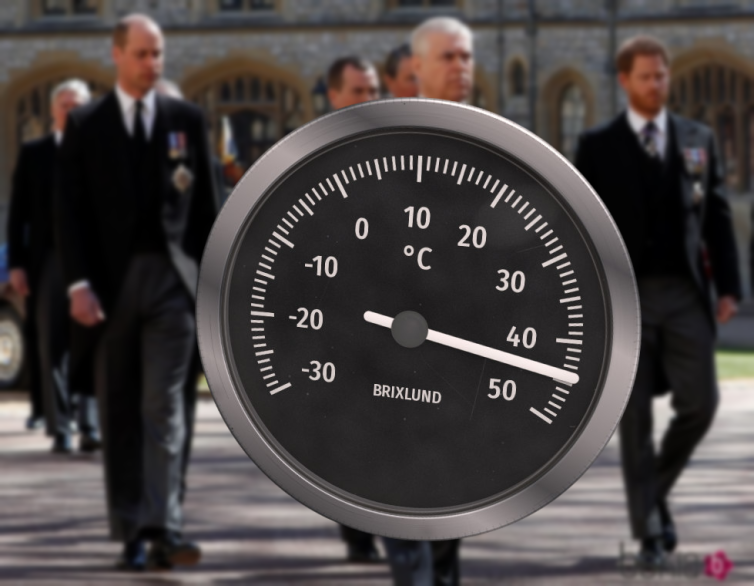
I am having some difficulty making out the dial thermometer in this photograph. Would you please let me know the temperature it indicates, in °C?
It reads 44 °C
